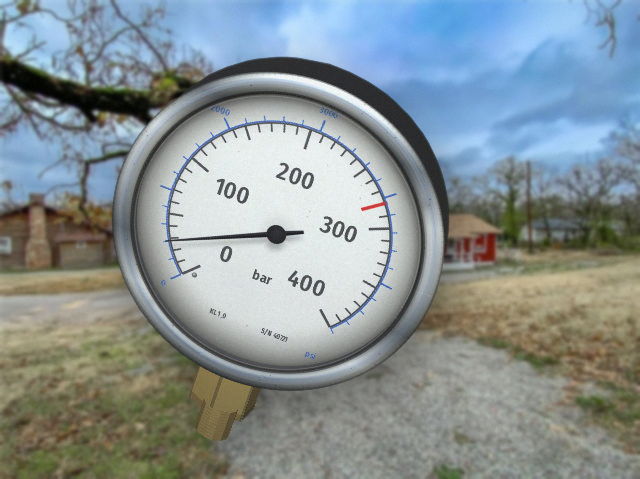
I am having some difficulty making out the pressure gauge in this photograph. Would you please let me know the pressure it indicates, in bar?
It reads 30 bar
